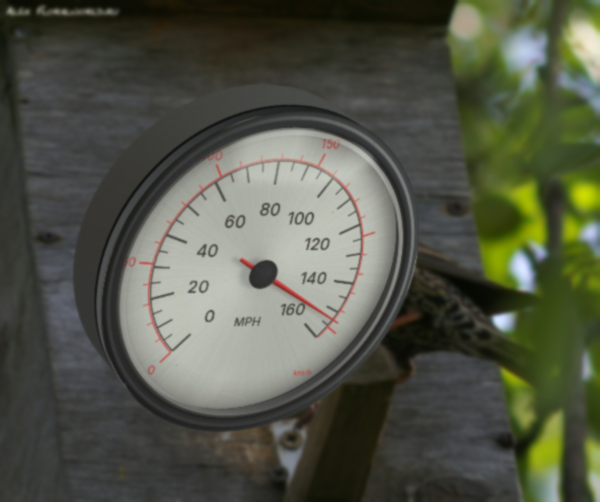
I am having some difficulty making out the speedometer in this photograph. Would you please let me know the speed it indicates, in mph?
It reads 152.5 mph
